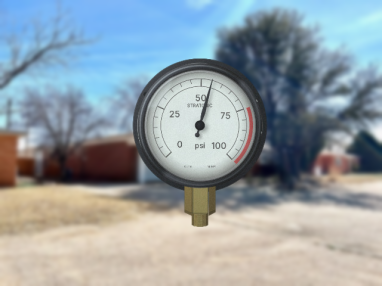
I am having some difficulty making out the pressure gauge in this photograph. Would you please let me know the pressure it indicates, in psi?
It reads 55 psi
